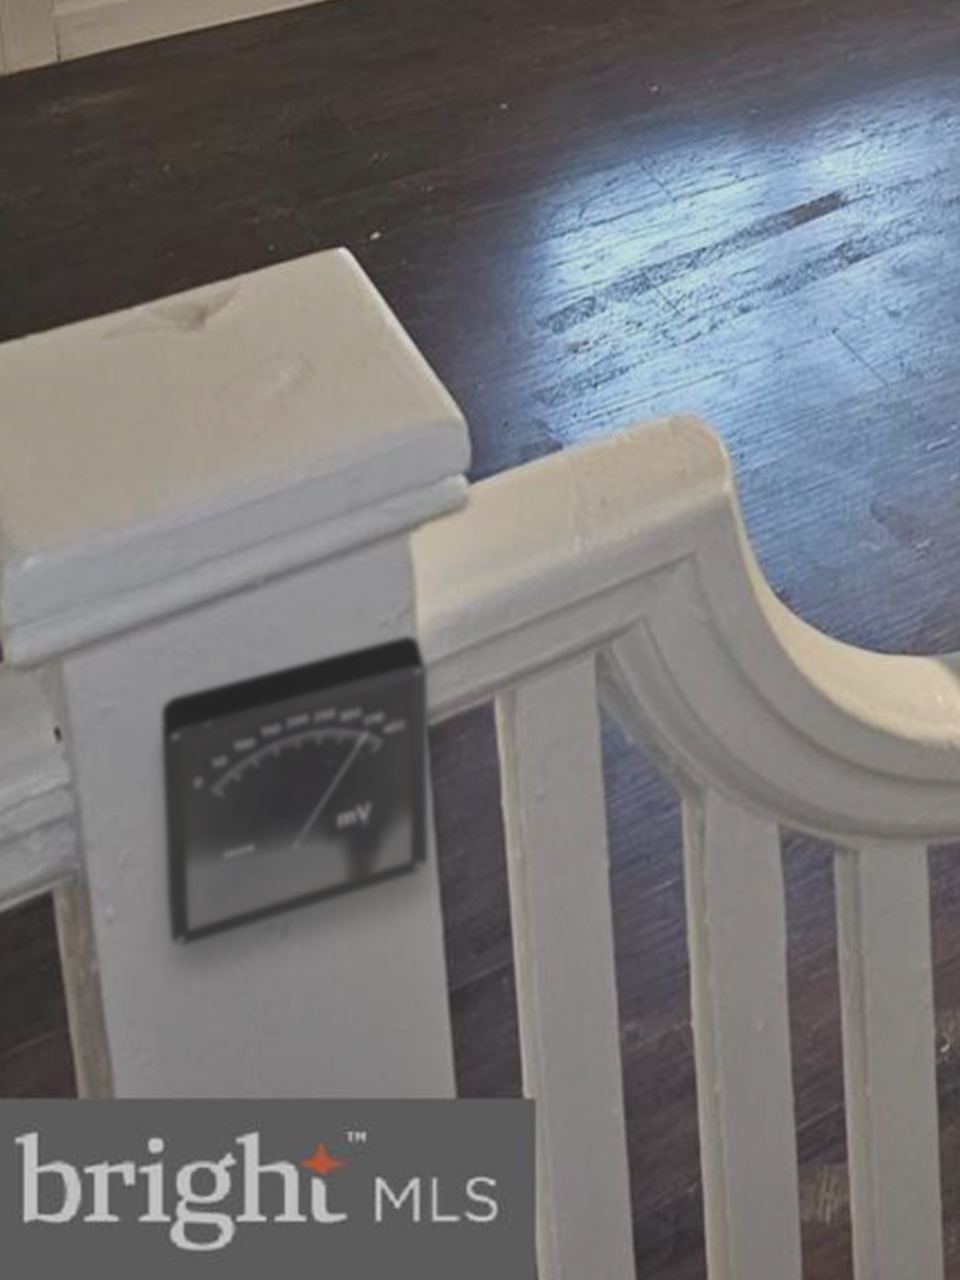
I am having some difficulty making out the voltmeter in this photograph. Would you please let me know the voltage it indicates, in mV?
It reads 350 mV
